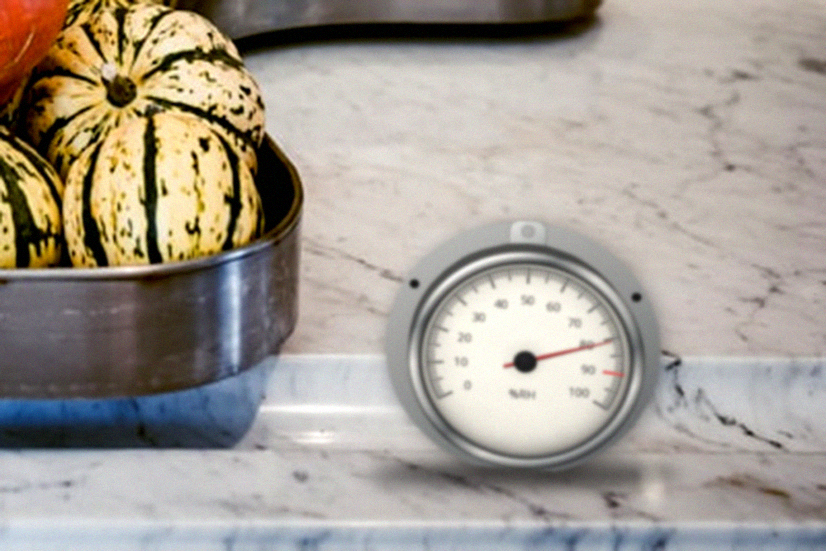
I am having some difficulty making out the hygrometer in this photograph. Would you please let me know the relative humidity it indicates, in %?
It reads 80 %
